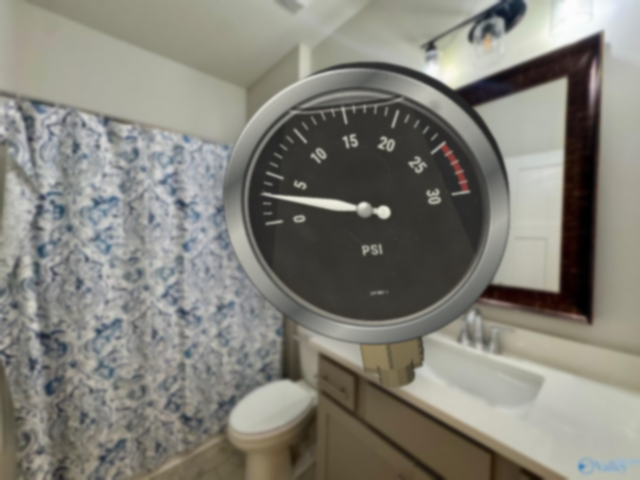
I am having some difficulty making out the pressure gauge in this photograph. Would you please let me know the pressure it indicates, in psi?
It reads 3 psi
